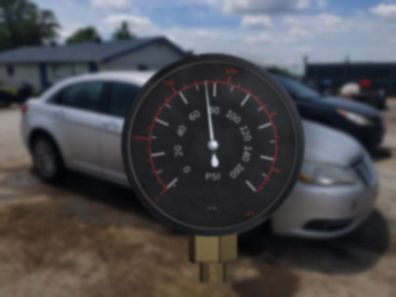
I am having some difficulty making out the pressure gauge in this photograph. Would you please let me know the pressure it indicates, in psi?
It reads 75 psi
